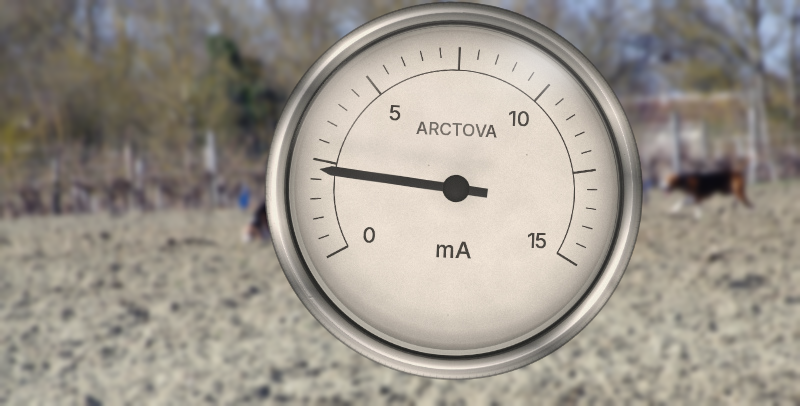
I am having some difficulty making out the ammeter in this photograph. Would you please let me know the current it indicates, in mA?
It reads 2.25 mA
